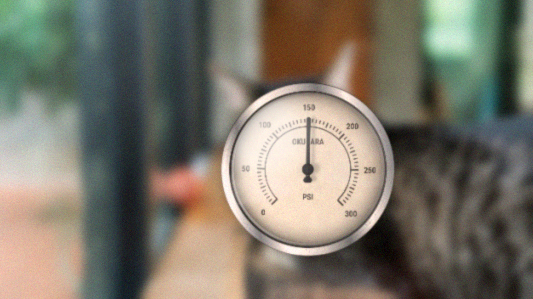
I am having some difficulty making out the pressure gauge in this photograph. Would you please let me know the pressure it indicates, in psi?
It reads 150 psi
